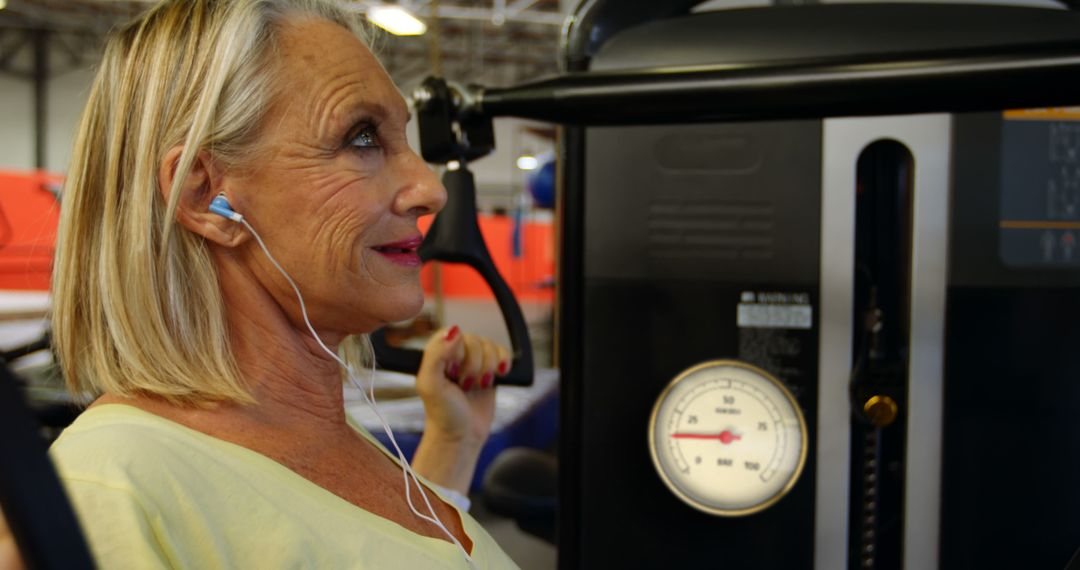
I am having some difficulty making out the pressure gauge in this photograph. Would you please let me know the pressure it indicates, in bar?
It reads 15 bar
